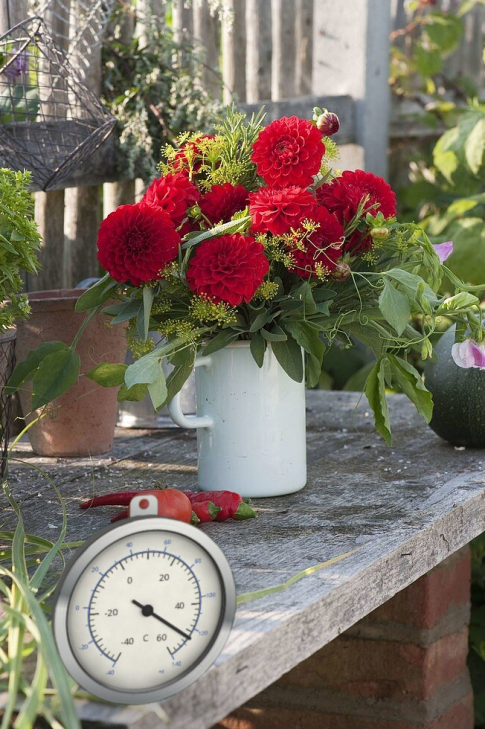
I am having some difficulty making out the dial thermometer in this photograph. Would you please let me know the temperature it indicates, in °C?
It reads 52 °C
